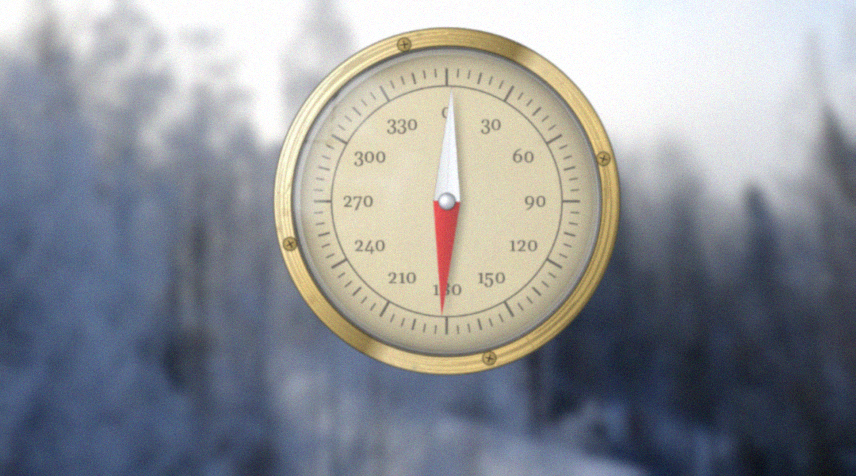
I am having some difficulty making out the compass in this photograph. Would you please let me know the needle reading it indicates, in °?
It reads 182.5 °
